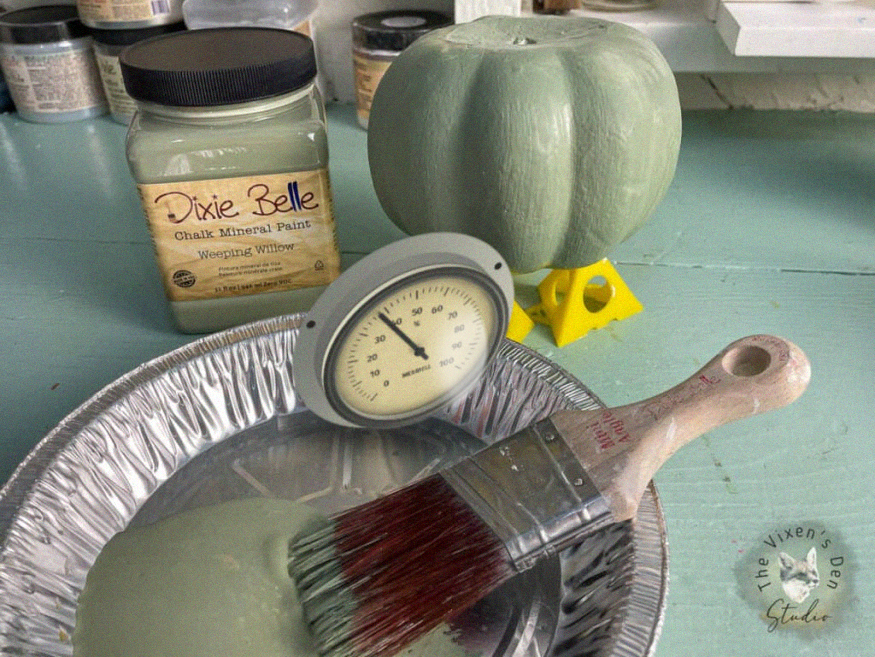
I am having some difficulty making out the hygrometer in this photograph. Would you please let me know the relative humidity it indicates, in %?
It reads 38 %
